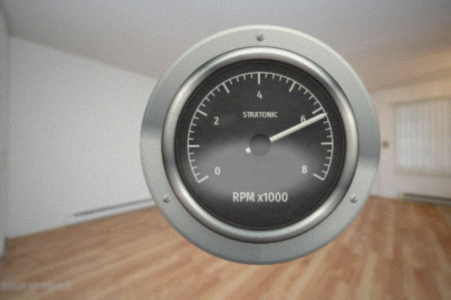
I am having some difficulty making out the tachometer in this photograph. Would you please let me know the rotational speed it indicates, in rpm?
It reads 6200 rpm
